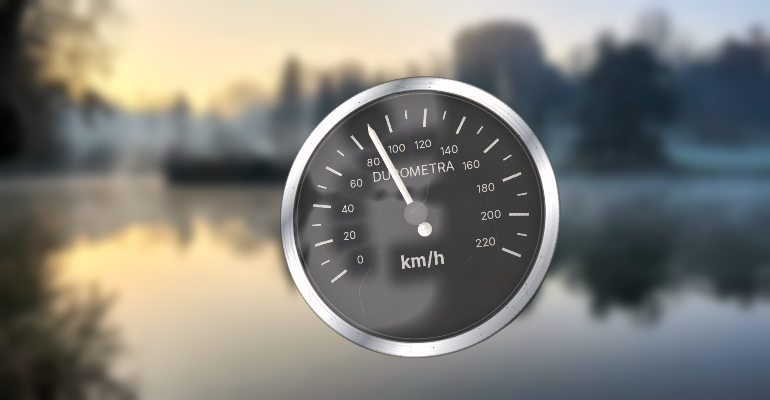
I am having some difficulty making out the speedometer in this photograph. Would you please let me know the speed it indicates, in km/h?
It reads 90 km/h
